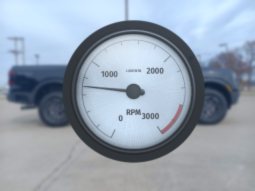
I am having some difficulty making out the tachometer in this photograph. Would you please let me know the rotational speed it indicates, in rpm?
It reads 700 rpm
